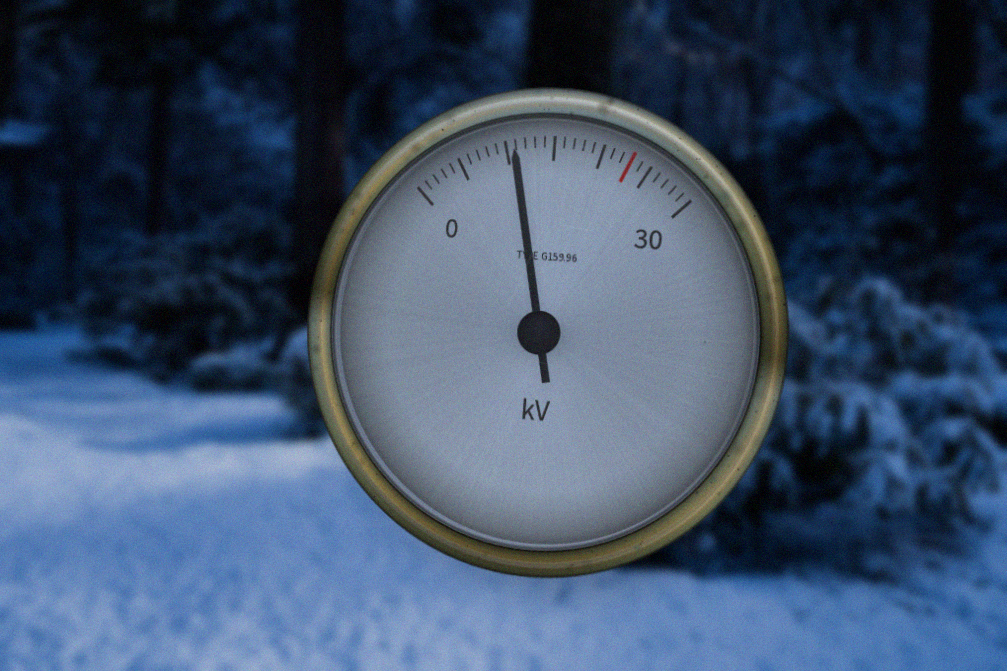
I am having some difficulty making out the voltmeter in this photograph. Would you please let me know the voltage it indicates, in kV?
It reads 11 kV
